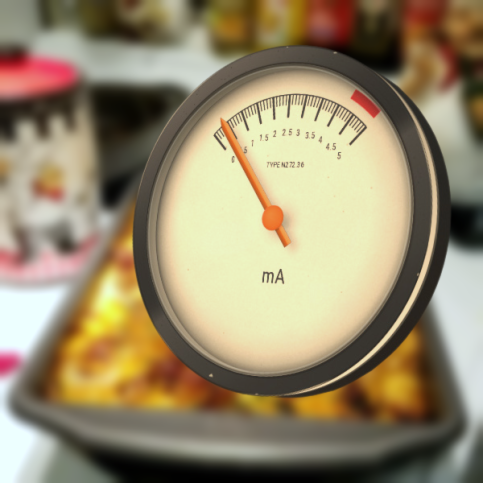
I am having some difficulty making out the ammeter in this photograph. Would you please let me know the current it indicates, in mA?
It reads 0.5 mA
